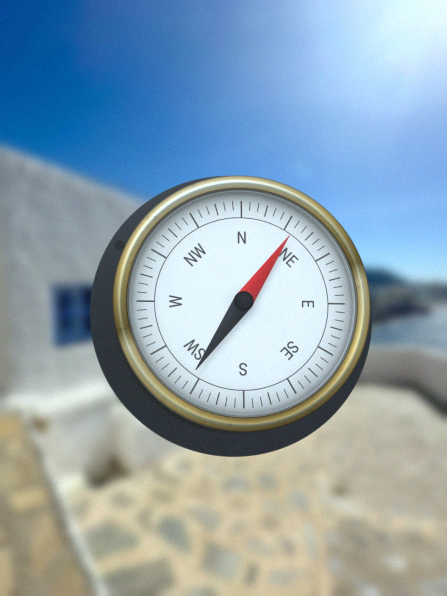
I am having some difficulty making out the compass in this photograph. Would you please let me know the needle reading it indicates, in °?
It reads 35 °
